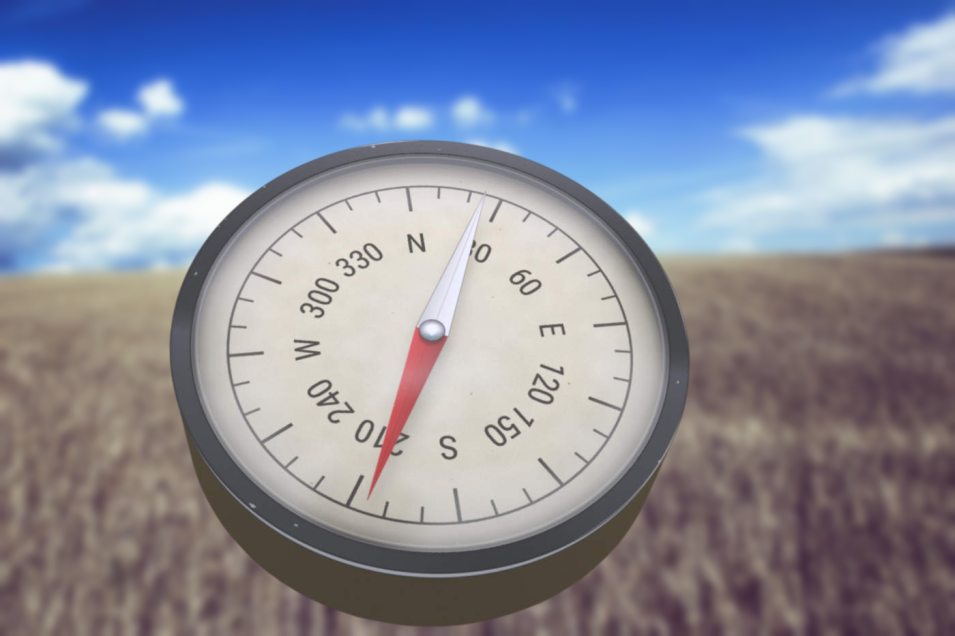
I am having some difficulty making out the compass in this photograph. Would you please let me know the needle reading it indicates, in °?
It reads 205 °
